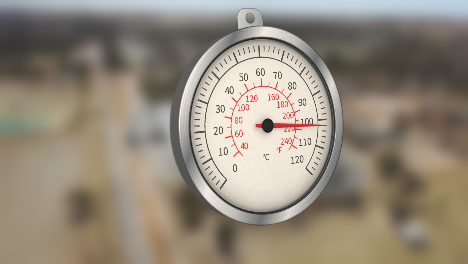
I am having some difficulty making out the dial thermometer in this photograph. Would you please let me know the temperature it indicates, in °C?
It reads 102 °C
